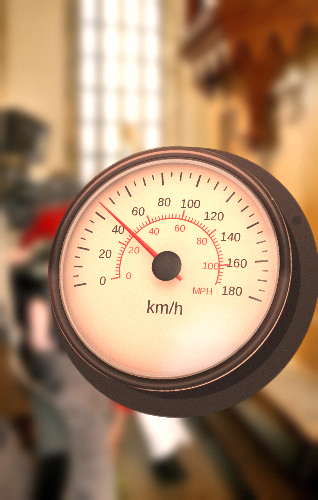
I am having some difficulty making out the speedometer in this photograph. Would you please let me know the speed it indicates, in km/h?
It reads 45 km/h
